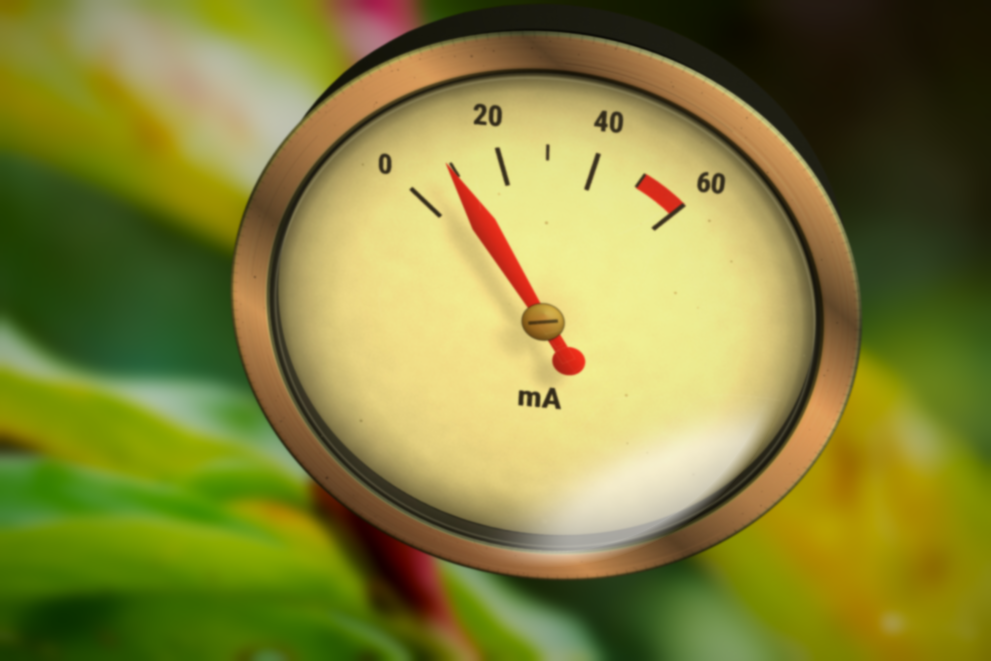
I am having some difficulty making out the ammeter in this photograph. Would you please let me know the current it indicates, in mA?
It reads 10 mA
